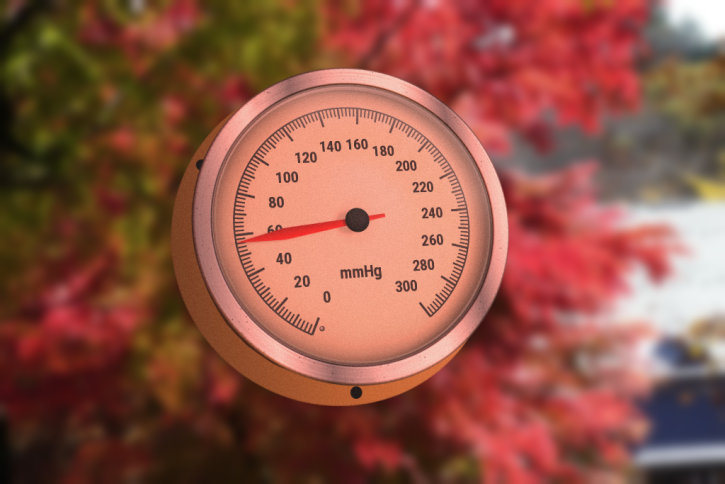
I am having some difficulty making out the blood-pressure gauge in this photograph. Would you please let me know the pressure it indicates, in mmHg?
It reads 56 mmHg
